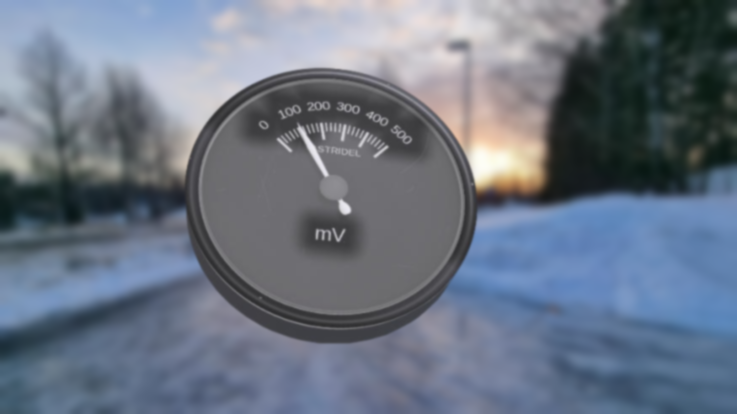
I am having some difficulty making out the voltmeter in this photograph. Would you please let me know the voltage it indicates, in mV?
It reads 100 mV
